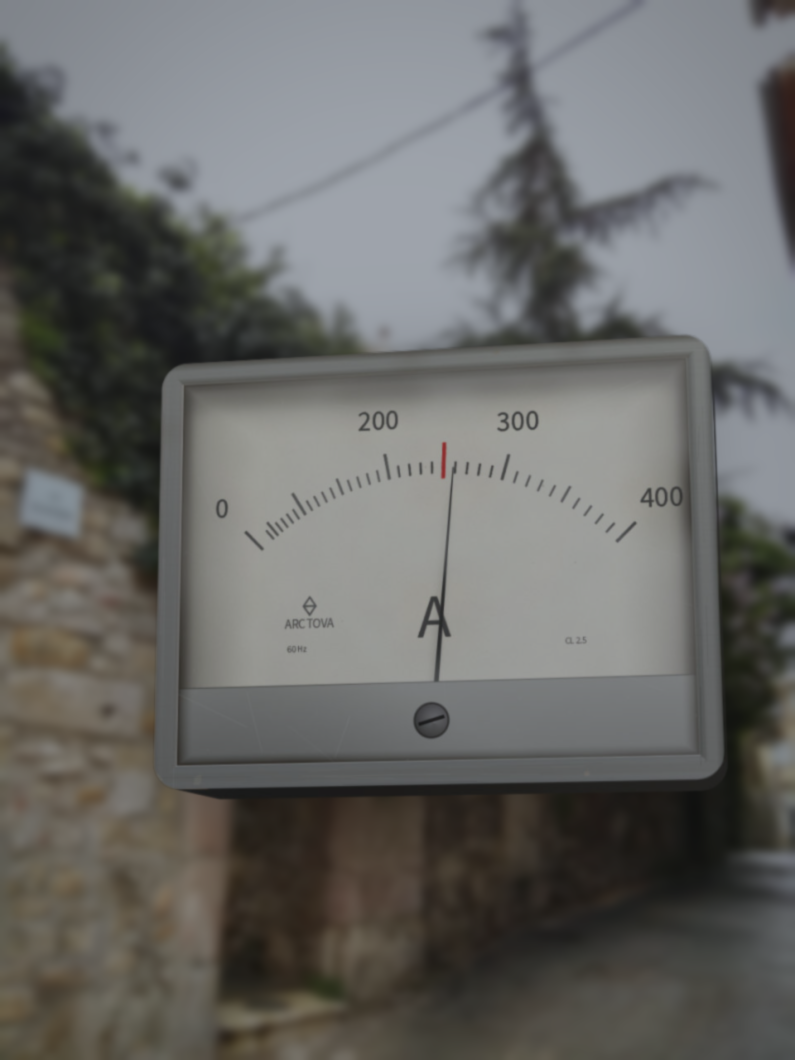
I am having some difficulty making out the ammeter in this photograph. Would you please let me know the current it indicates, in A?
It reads 260 A
